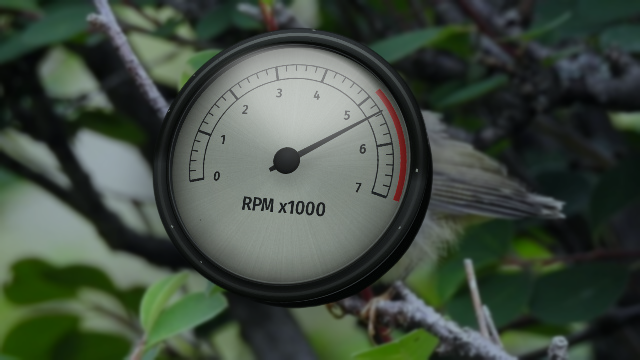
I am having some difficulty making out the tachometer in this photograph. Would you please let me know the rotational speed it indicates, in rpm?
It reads 5400 rpm
